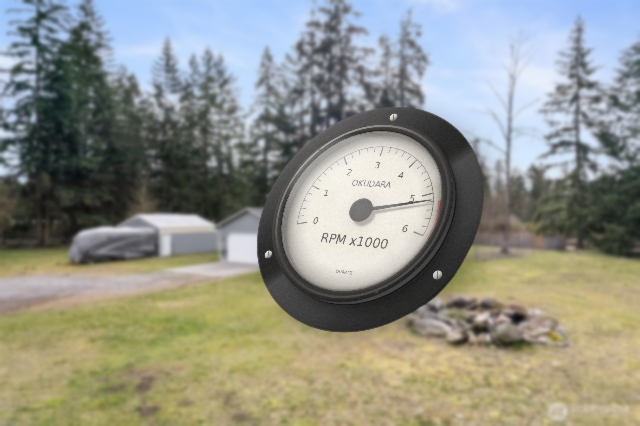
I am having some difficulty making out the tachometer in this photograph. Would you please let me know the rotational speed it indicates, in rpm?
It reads 5200 rpm
